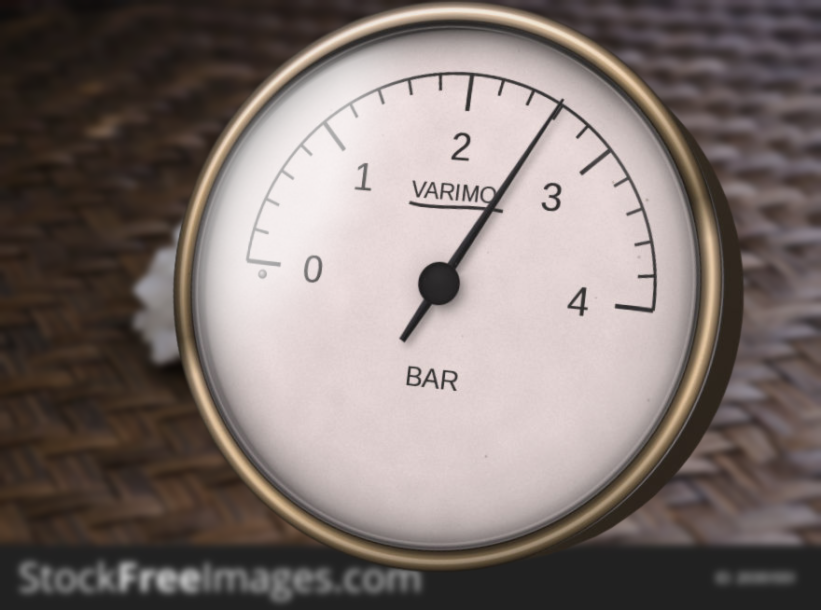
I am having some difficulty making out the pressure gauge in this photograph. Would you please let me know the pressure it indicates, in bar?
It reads 2.6 bar
